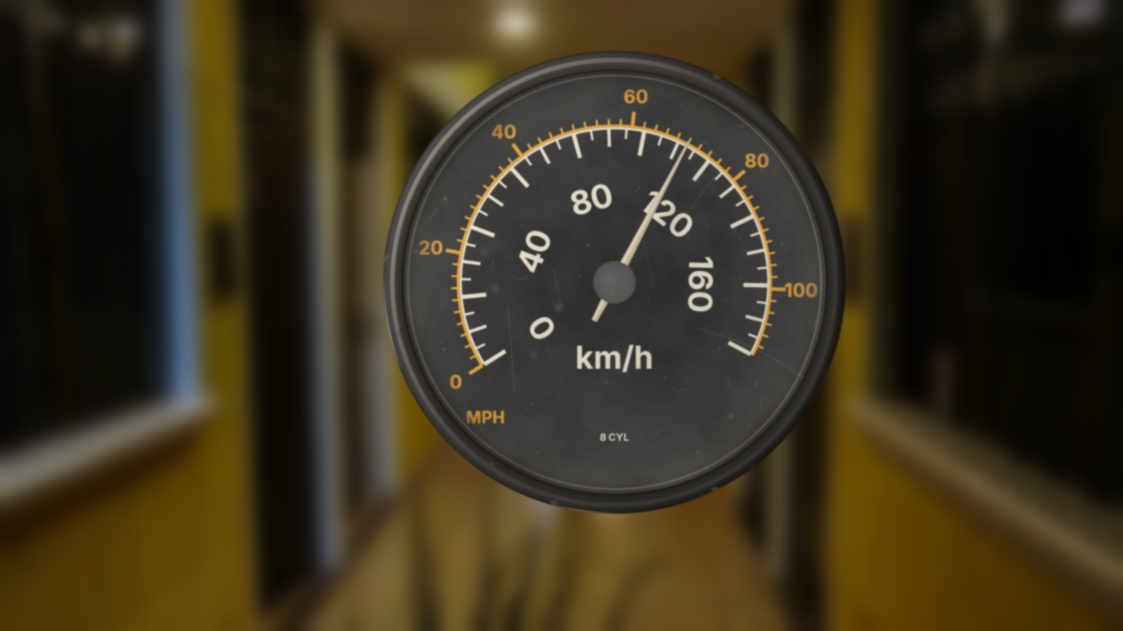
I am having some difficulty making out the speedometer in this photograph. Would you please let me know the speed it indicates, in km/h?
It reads 112.5 km/h
